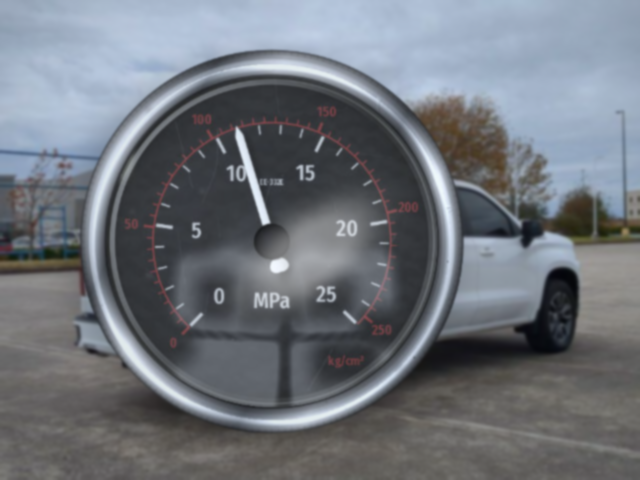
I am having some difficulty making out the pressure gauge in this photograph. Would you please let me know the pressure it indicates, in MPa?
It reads 11 MPa
